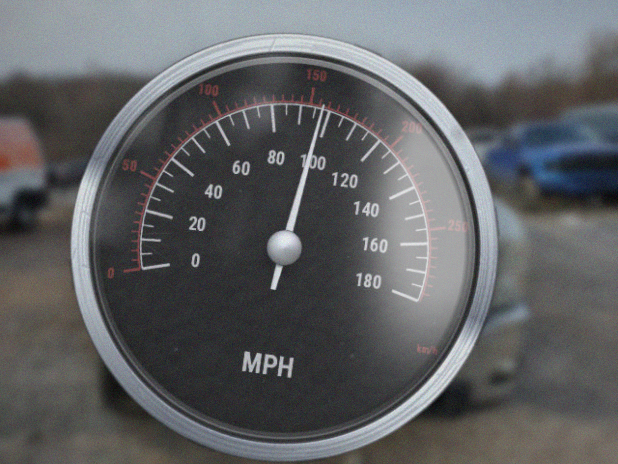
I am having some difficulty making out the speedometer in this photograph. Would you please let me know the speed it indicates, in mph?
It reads 97.5 mph
